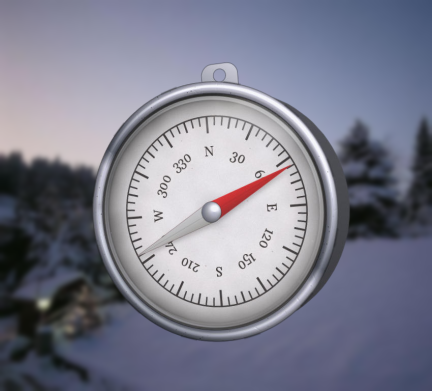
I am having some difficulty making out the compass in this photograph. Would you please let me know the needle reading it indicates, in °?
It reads 65 °
